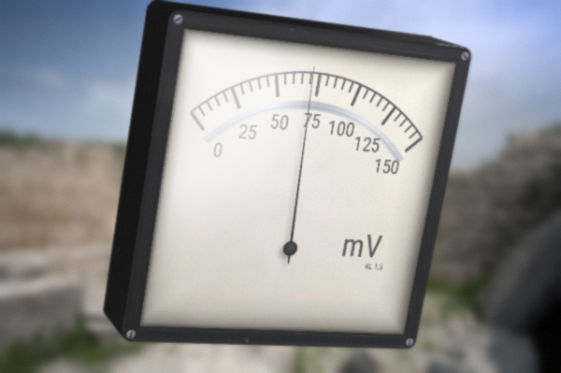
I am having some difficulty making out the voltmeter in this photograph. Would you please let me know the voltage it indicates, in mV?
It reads 70 mV
